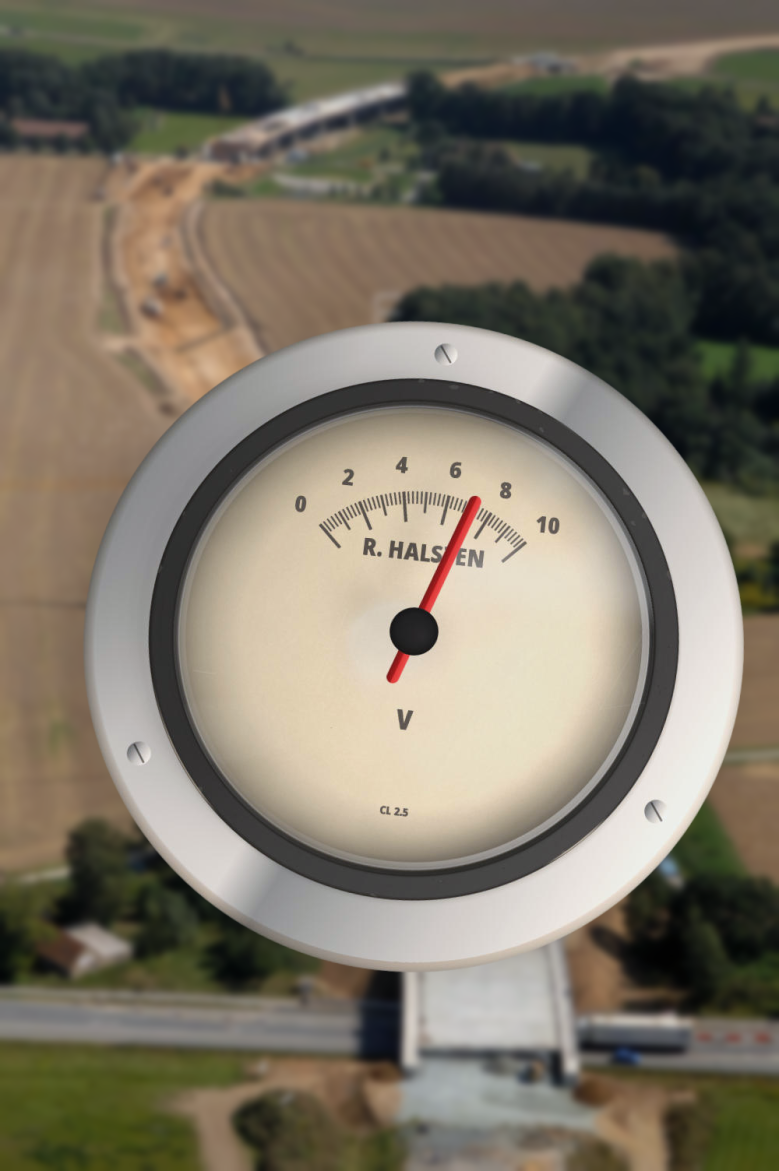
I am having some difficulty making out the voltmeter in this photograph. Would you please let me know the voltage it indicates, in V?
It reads 7.2 V
